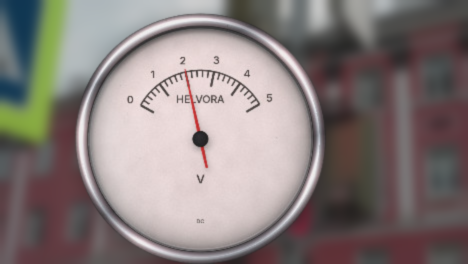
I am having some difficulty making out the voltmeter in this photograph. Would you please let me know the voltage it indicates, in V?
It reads 2 V
